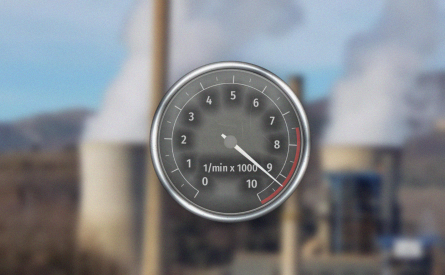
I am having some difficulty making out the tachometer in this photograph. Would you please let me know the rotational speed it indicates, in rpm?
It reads 9250 rpm
